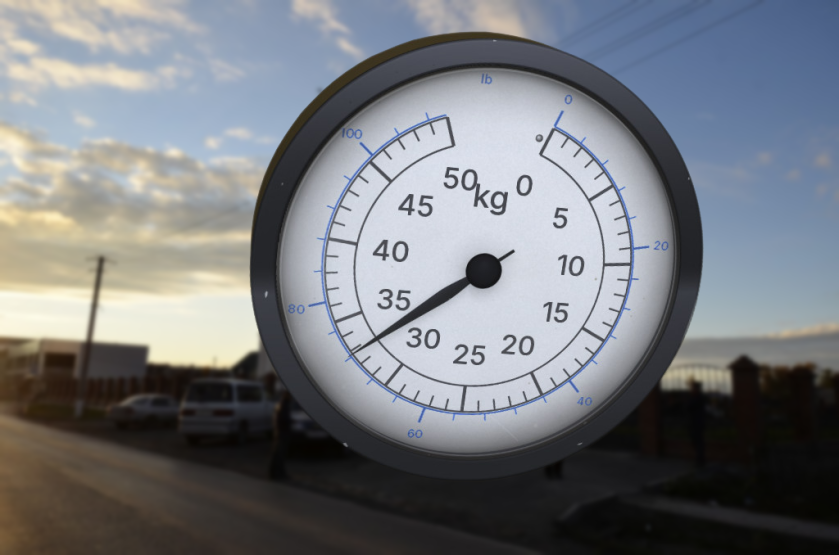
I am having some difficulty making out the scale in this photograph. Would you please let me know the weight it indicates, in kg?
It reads 33 kg
